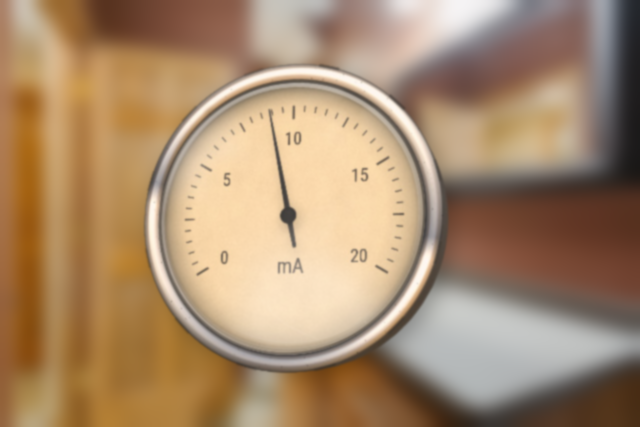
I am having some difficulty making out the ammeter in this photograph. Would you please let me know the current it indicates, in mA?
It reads 9 mA
